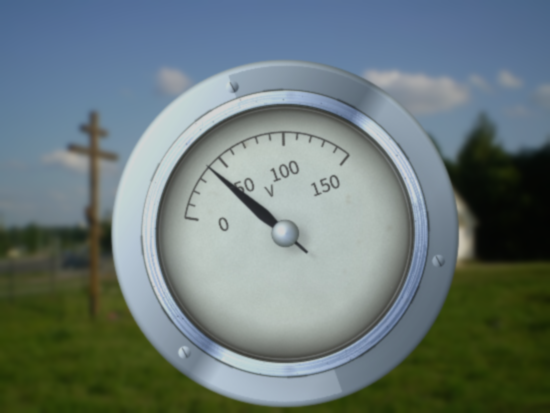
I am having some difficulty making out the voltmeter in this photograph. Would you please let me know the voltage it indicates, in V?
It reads 40 V
